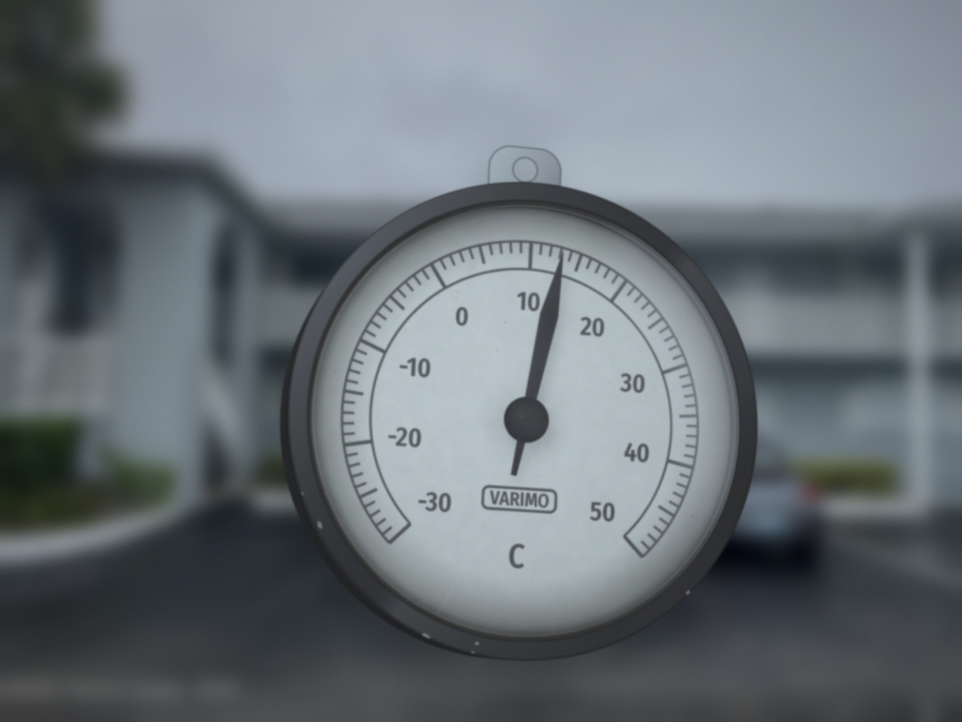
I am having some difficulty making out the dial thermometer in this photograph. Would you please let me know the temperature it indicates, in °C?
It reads 13 °C
